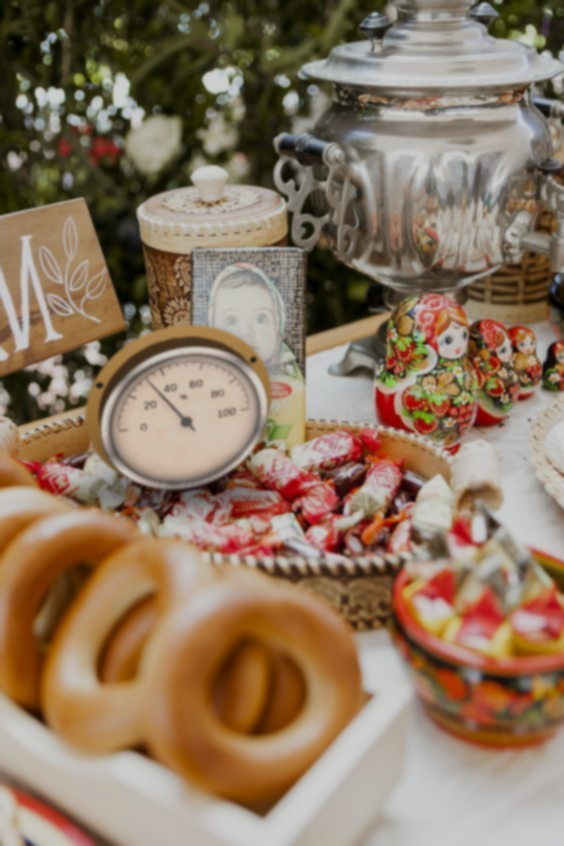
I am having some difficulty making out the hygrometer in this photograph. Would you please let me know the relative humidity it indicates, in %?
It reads 32 %
